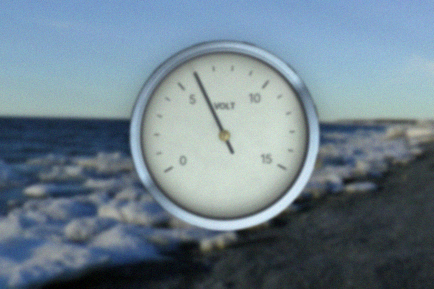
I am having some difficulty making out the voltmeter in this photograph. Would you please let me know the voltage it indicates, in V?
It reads 6 V
